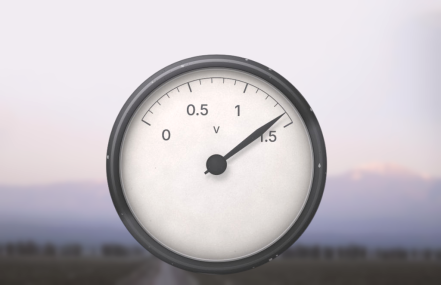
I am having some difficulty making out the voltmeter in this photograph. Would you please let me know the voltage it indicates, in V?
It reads 1.4 V
